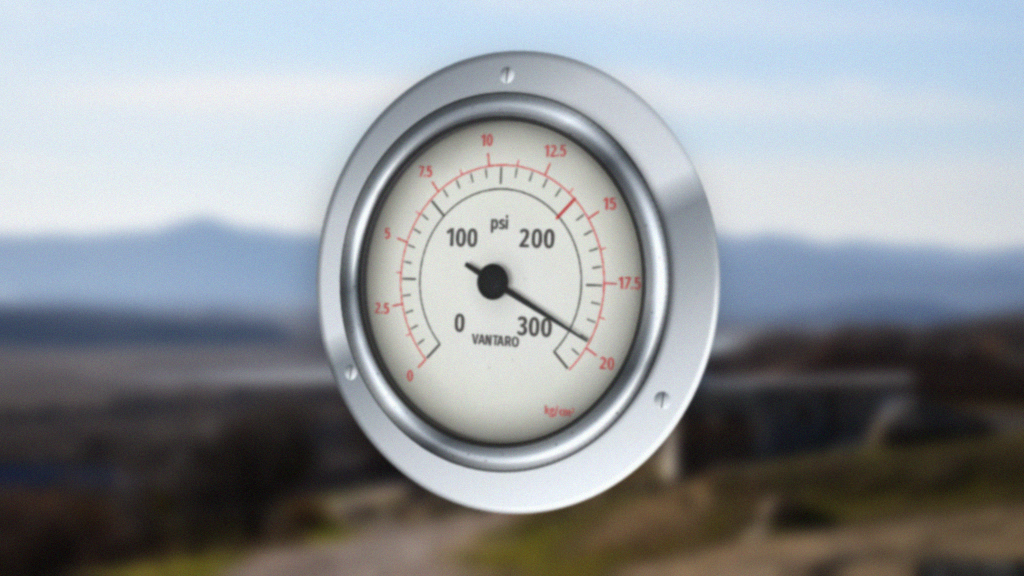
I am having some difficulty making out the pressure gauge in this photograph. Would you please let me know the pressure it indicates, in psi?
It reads 280 psi
